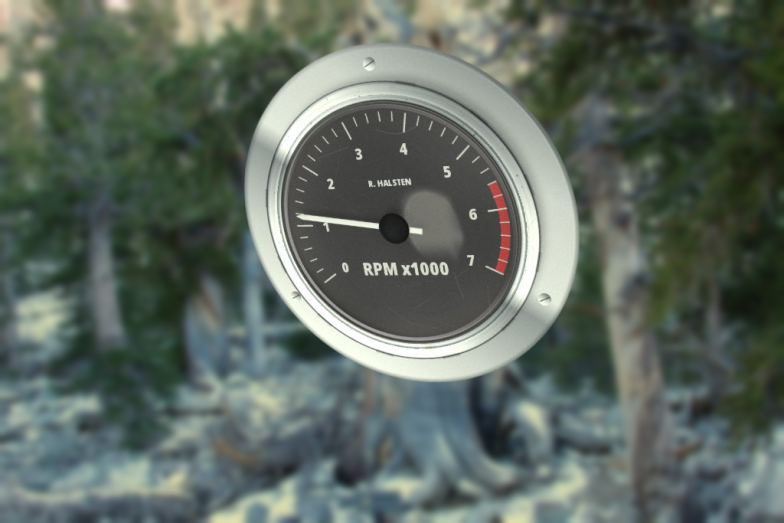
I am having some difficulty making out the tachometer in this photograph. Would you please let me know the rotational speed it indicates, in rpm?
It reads 1200 rpm
